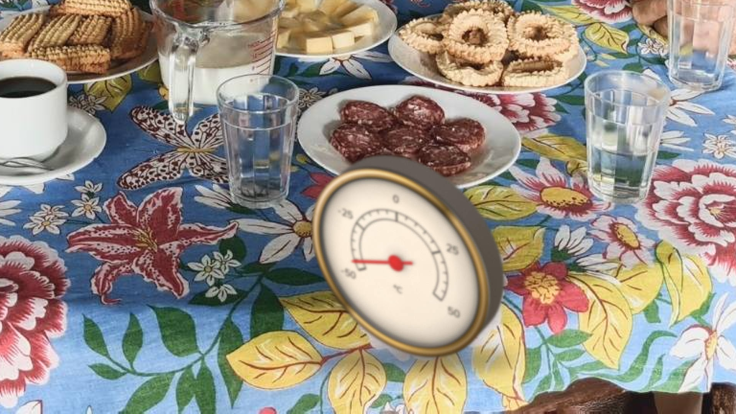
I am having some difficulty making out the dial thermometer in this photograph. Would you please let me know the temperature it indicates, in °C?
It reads -45 °C
